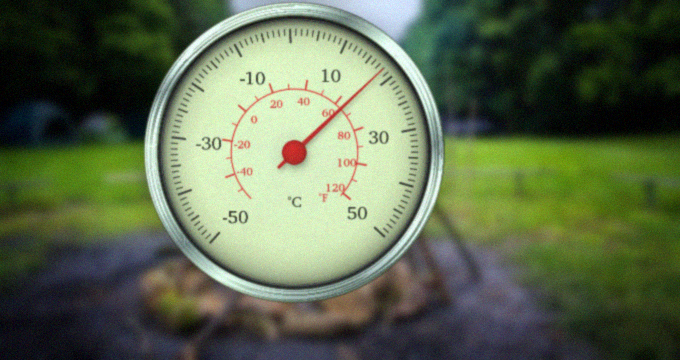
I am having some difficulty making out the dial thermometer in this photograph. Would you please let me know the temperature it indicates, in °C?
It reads 18 °C
